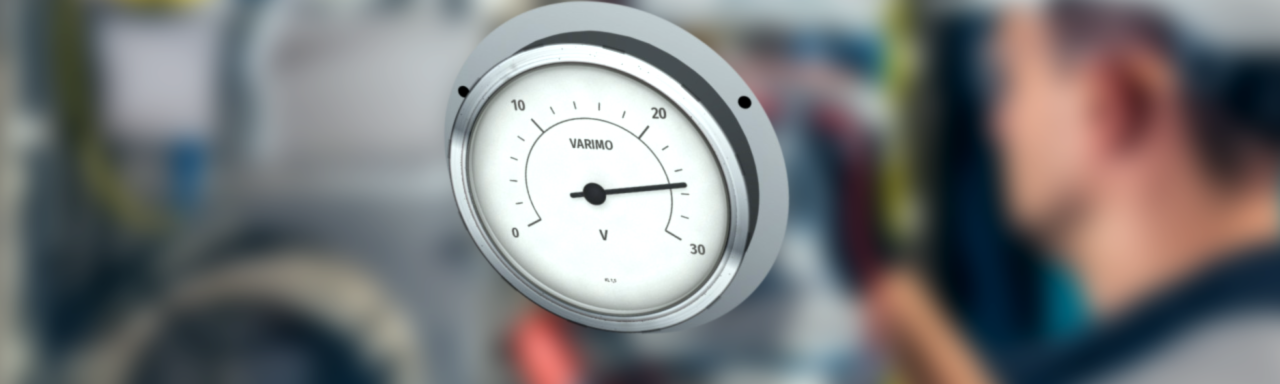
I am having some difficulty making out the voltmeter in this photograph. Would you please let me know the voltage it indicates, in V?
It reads 25 V
